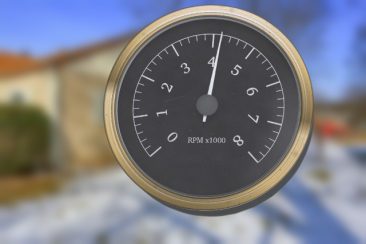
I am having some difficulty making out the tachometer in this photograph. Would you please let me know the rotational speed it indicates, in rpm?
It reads 4200 rpm
